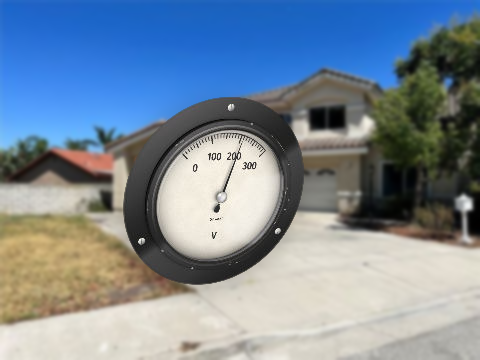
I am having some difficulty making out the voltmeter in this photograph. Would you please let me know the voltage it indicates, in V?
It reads 200 V
